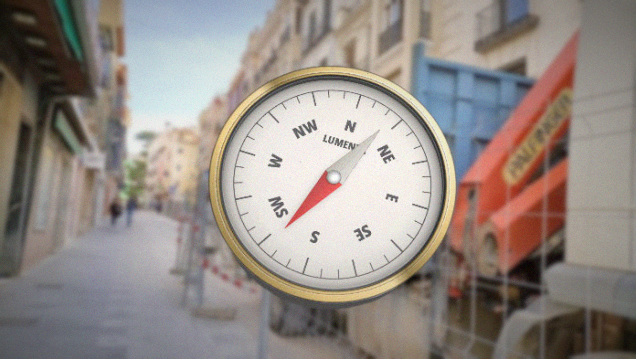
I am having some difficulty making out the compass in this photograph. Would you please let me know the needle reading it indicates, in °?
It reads 205 °
